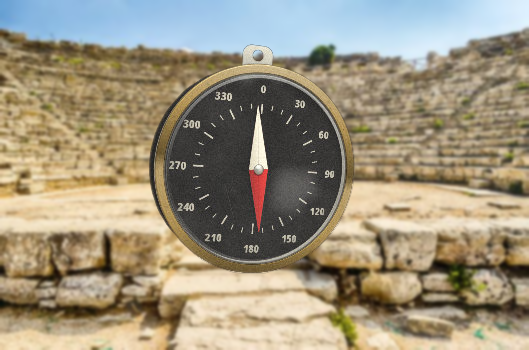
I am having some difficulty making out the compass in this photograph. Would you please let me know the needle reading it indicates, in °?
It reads 175 °
